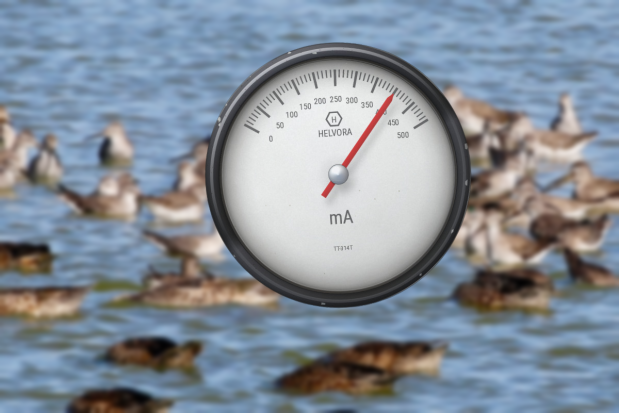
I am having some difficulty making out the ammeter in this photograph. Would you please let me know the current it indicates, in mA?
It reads 400 mA
